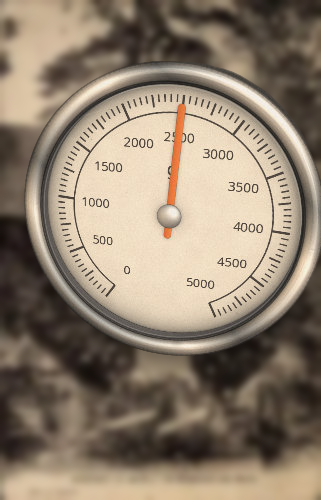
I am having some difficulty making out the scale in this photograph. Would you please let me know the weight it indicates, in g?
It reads 2500 g
